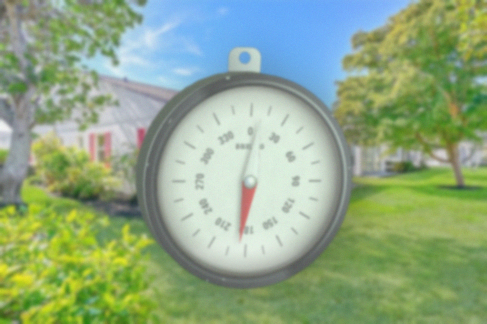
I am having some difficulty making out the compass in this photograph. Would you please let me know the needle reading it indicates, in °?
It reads 187.5 °
